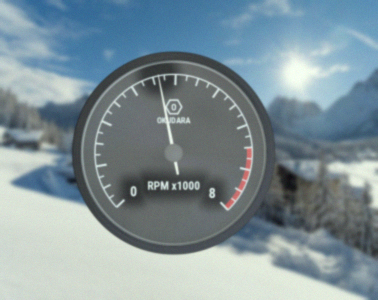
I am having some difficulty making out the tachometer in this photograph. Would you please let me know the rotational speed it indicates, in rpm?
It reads 3625 rpm
